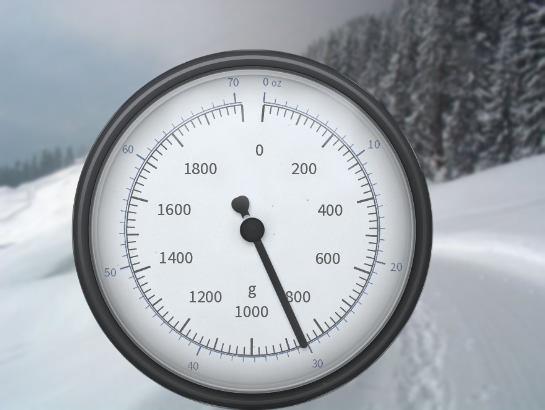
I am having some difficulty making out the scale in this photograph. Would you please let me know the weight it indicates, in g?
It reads 860 g
